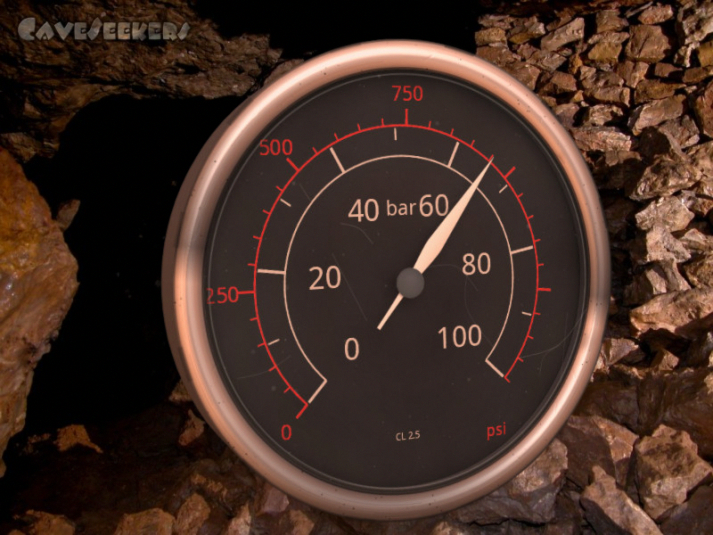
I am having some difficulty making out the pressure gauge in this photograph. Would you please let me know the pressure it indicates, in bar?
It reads 65 bar
